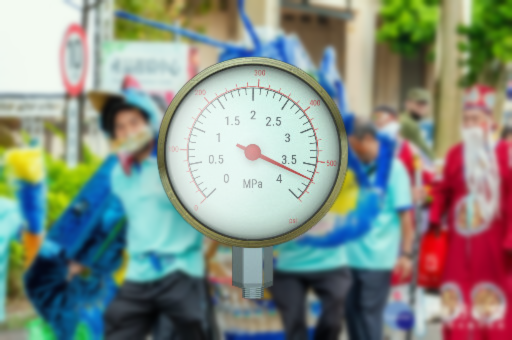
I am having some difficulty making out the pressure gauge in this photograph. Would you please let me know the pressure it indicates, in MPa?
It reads 3.7 MPa
